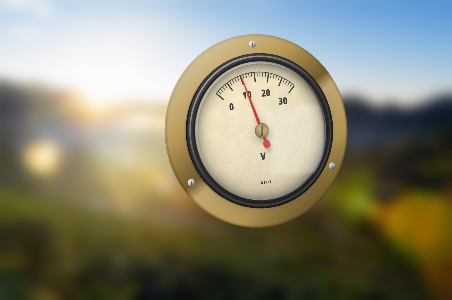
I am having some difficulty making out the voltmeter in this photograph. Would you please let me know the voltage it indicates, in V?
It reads 10 V
